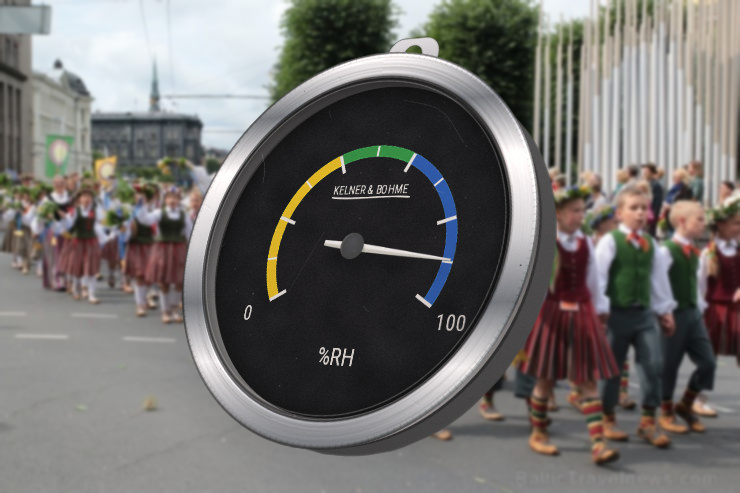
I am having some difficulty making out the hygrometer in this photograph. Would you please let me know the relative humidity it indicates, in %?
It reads 90 %
